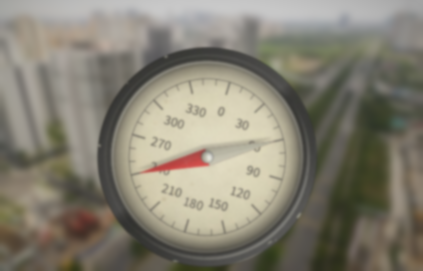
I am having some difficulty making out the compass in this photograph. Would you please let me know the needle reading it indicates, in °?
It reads 240 °
